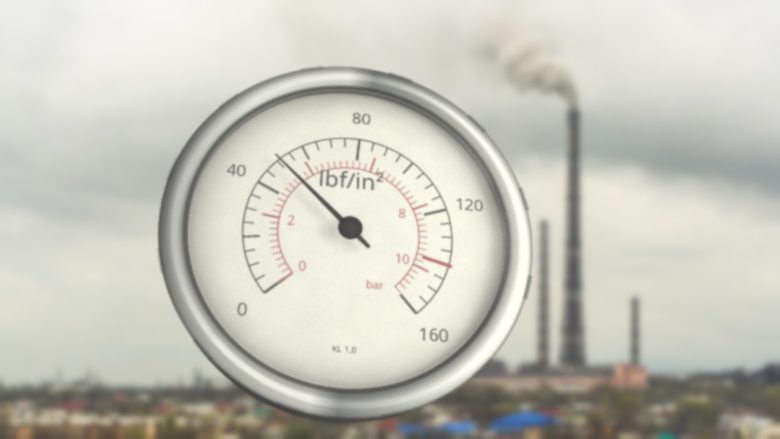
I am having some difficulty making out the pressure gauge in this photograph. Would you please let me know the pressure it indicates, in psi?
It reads 50 psi
